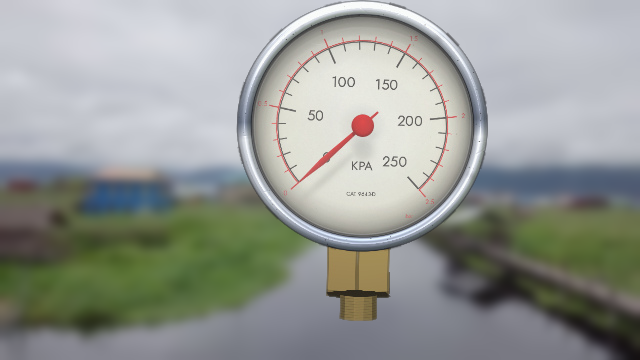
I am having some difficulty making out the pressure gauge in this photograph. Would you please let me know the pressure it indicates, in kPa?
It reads 0 kPa
